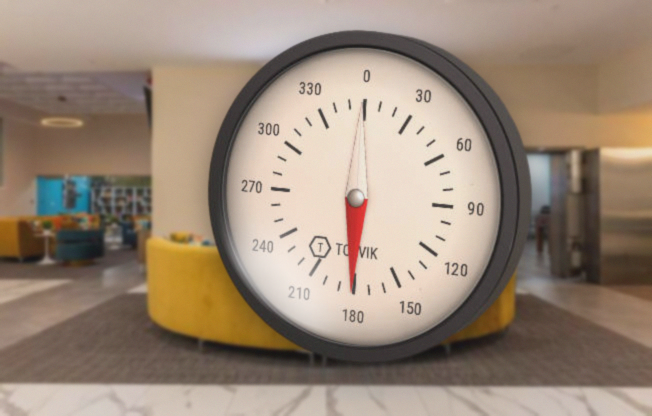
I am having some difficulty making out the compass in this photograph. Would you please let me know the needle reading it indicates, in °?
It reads 180 °
